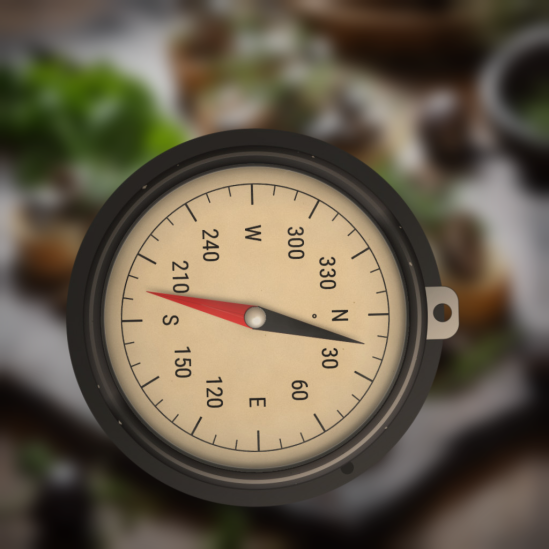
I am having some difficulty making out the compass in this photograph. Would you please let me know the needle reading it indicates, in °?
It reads 195 °
